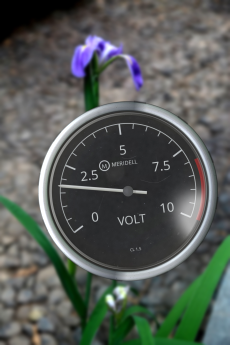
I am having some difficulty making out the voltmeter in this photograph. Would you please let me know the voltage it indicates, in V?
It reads 1.75 V
